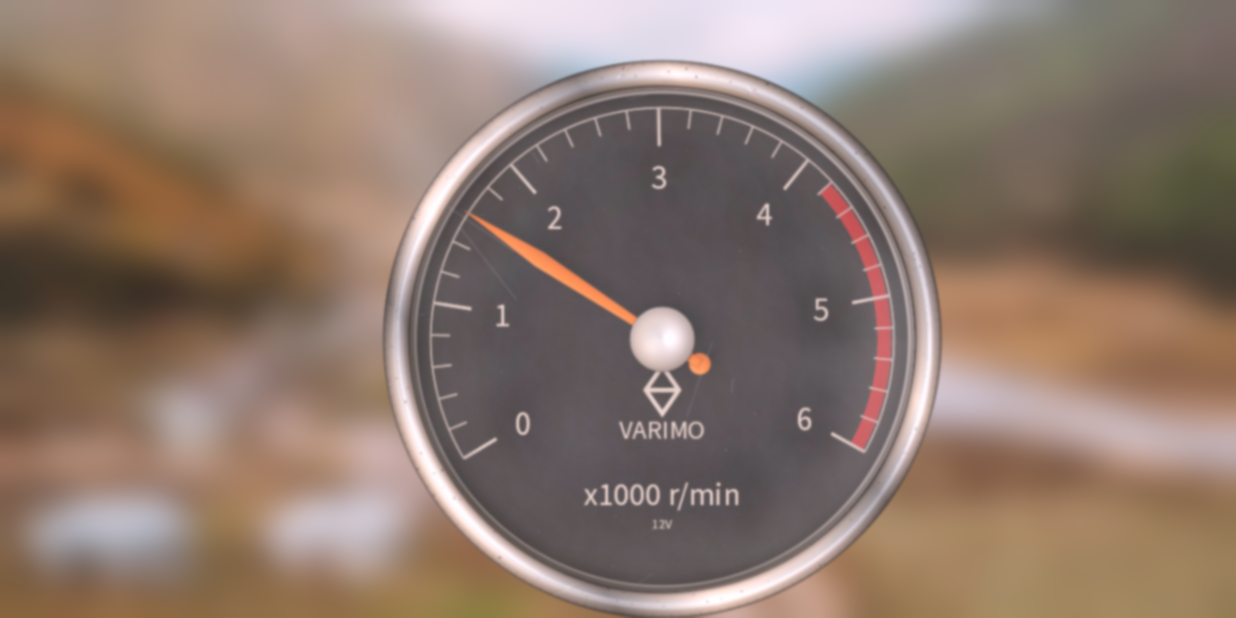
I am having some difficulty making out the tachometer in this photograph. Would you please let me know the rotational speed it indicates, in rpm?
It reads 1600 rpm
